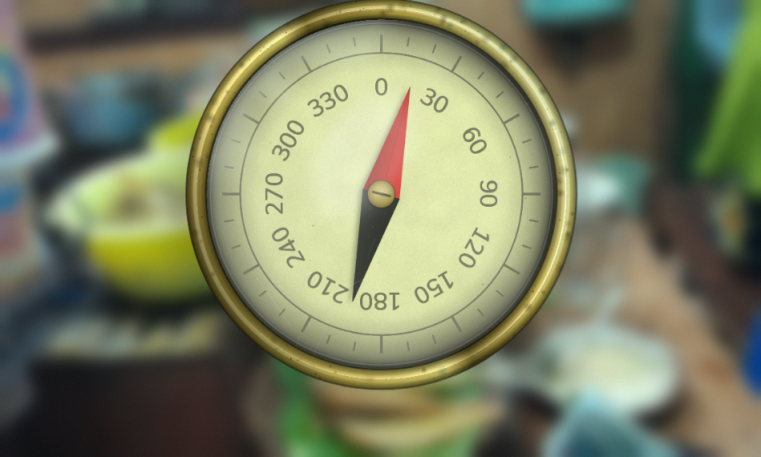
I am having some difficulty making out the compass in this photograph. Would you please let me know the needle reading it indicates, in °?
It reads 15 °
